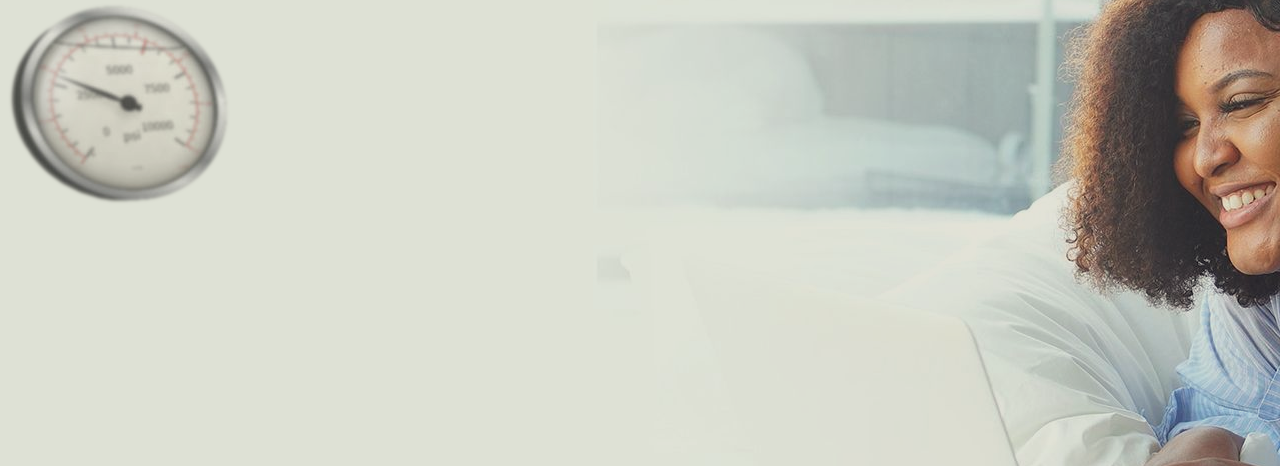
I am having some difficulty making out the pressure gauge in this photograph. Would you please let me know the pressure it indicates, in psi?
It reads 2750 psi
